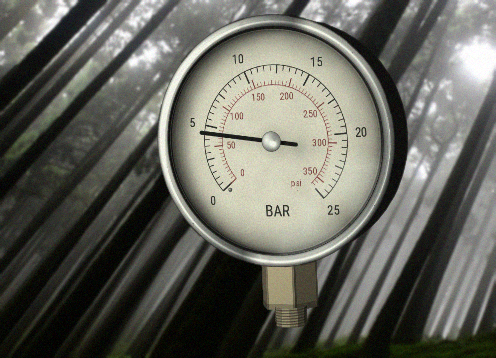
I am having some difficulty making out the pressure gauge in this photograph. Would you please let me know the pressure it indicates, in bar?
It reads 4.5 bar
